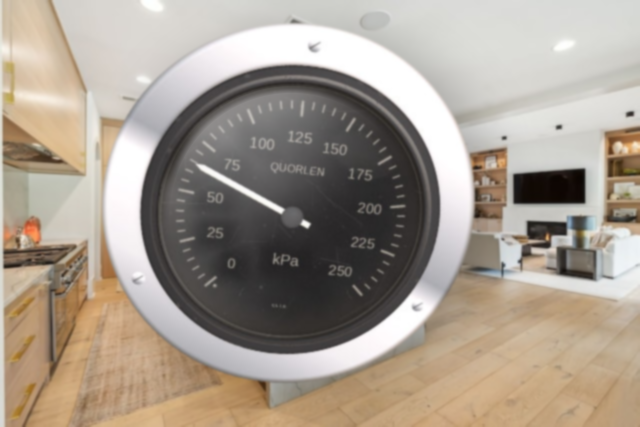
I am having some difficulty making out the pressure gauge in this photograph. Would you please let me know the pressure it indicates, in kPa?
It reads 65 kPa
